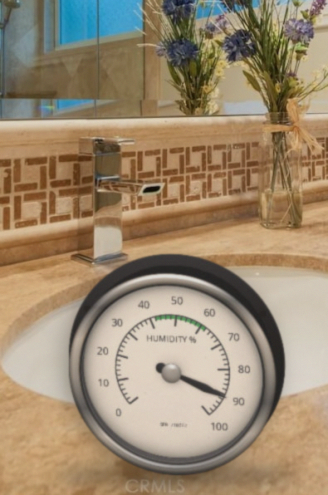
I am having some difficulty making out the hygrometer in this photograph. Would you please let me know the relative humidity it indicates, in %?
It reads 90 %
